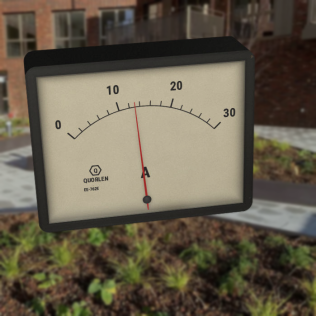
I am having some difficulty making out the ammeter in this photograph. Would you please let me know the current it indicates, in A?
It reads 13 A
